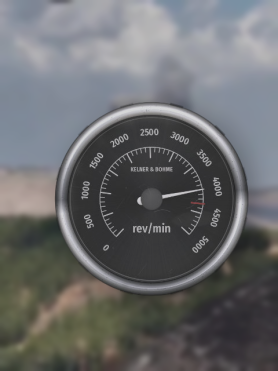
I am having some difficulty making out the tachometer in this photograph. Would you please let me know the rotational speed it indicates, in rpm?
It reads 4000 rpm
